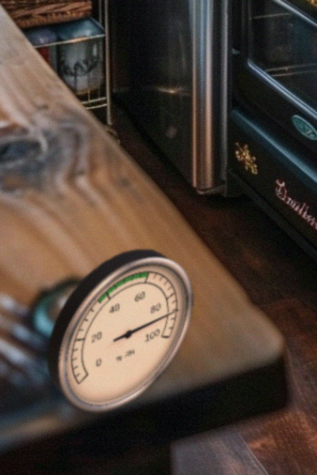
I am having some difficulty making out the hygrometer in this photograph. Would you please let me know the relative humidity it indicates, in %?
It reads 88 %
